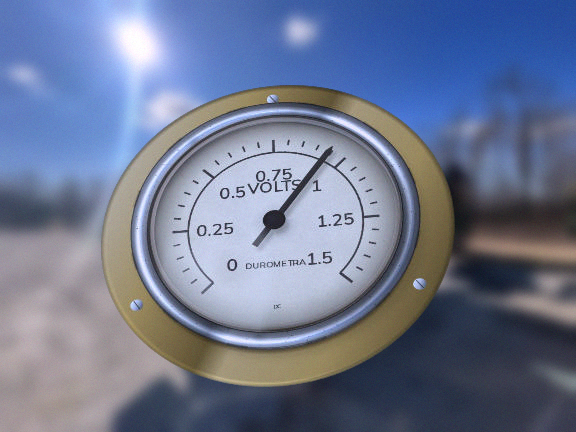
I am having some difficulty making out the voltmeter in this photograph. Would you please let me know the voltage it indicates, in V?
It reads 0.95 V
